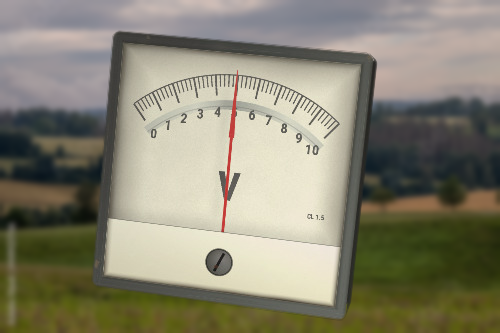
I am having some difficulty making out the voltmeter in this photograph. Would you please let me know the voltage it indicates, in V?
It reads 5 V
